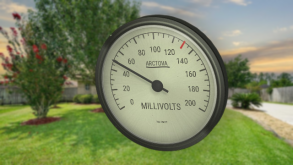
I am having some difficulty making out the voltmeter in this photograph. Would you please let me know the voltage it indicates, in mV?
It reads 50 mV
